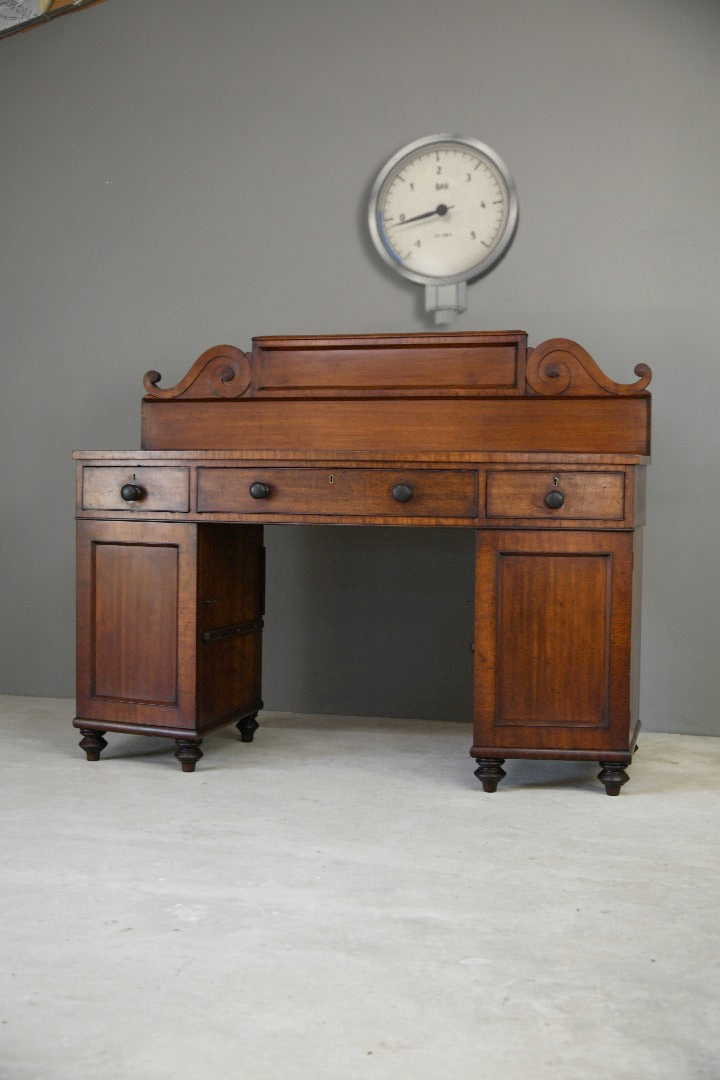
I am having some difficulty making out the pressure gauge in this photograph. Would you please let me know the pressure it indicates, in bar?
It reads -0.2 bar
